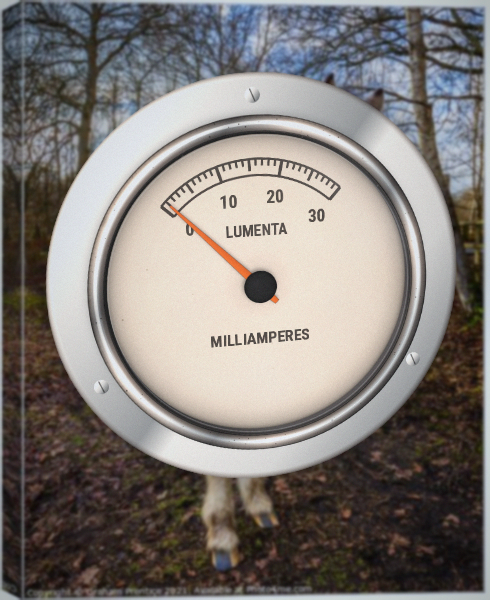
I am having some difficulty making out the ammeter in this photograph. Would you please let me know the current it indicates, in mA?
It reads 1 mA
